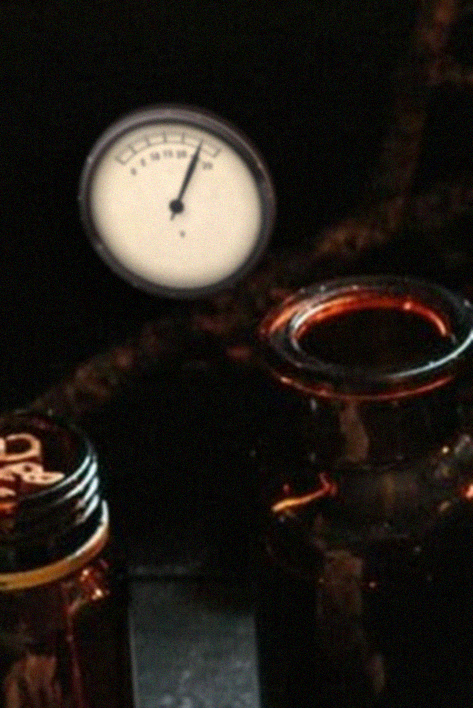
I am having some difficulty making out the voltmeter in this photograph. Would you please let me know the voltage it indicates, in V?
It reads 25 V
